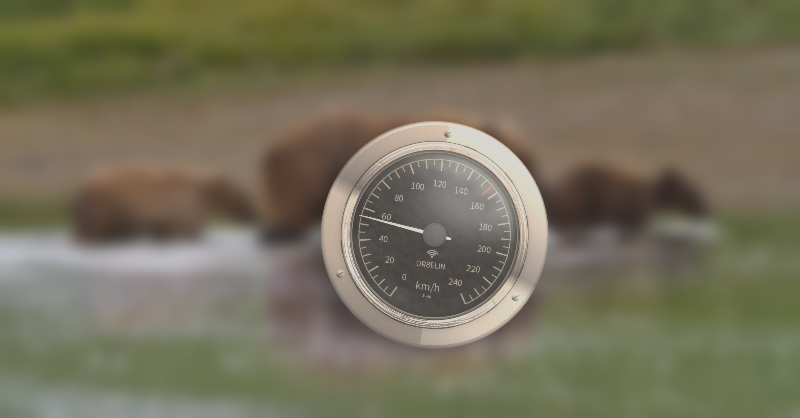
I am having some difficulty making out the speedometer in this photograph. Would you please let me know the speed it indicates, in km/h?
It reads 55 km/h
